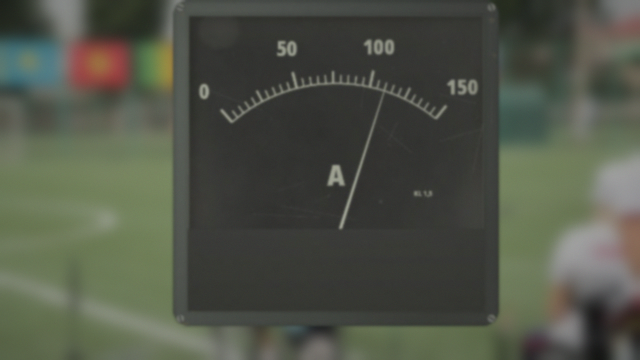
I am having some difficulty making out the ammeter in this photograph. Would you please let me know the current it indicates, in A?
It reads 110 A
